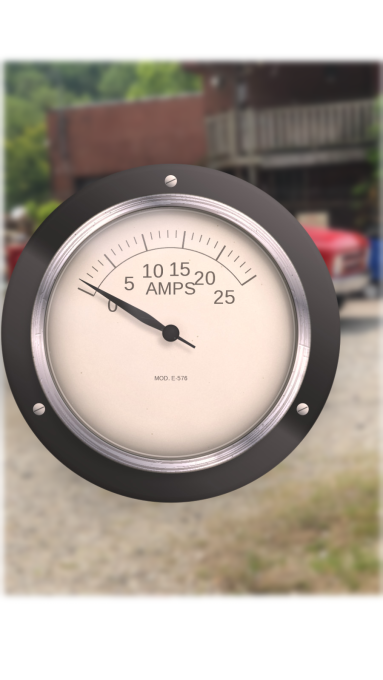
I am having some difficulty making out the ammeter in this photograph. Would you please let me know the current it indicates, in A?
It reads 1 A
